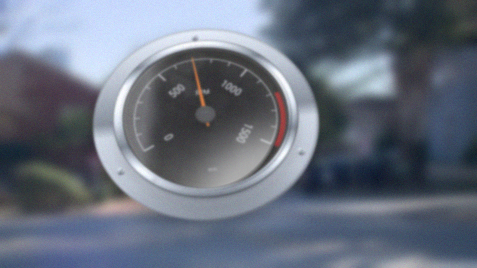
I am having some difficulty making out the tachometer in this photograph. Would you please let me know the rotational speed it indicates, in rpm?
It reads 700 rpm
